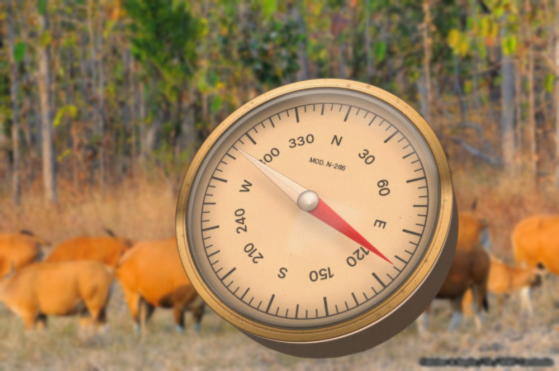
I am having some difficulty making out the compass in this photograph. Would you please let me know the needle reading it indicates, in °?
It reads 110 °
